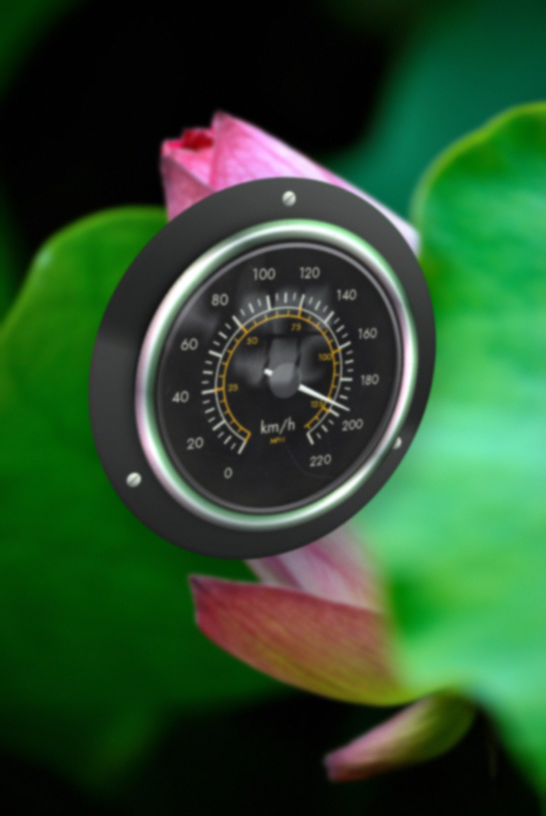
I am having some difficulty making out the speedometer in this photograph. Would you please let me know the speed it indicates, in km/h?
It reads 195 km/h
